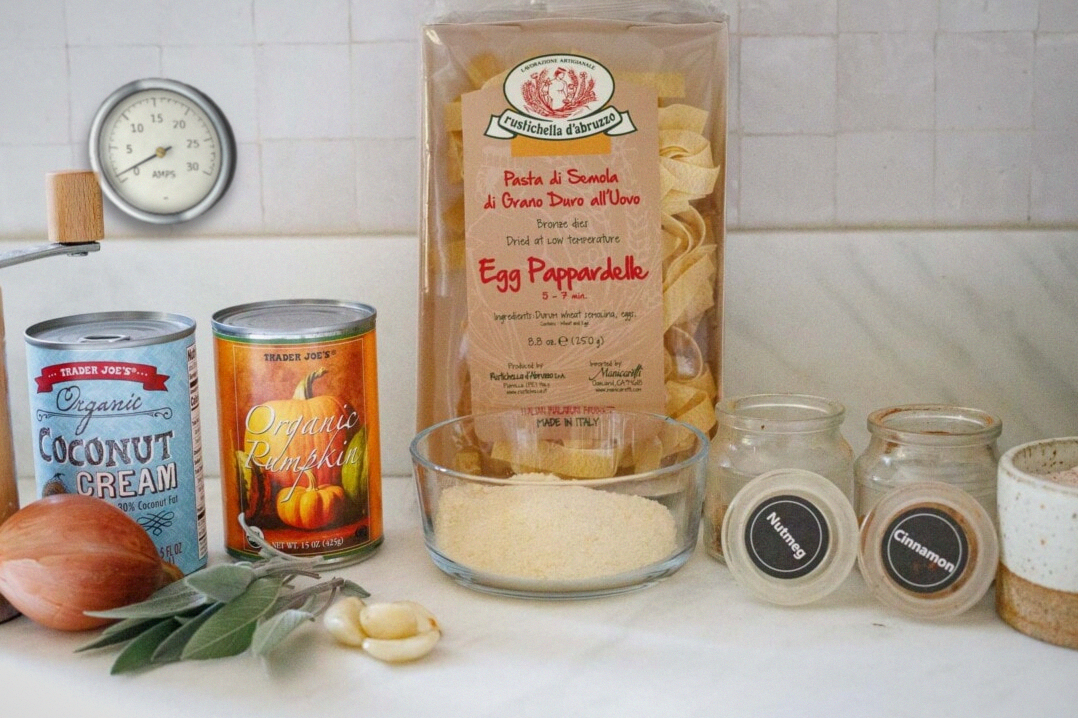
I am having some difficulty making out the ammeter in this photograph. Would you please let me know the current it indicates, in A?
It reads 1 A
